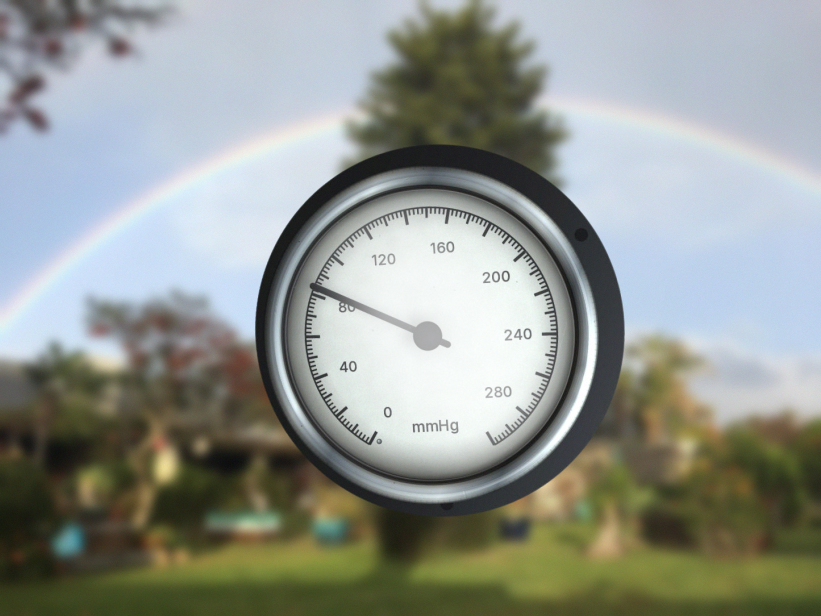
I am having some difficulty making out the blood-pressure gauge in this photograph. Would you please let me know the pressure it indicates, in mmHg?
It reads 84 mmHg
